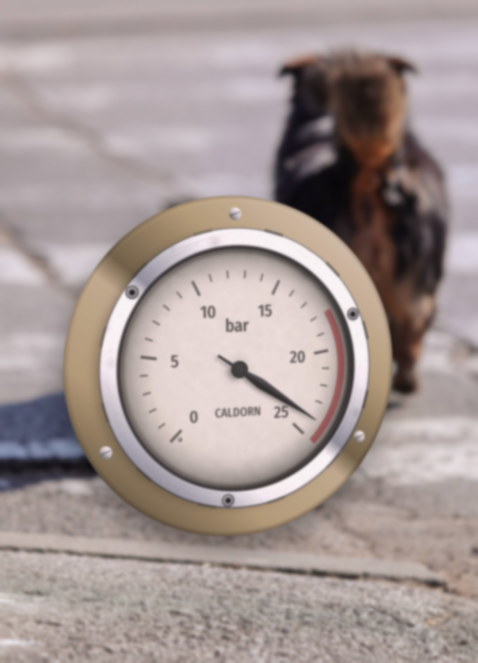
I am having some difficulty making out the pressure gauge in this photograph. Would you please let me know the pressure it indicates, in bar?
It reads 24 bar
